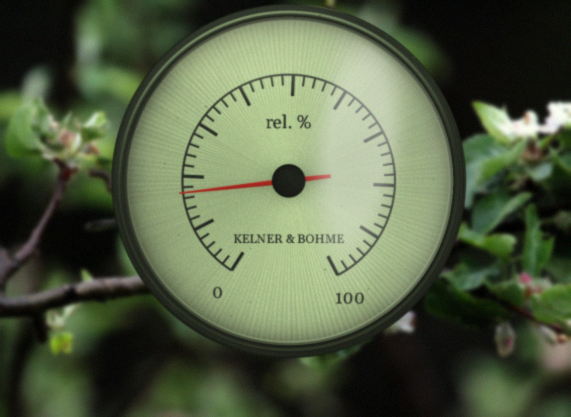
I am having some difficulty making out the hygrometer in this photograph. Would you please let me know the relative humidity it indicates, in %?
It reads 17 %
